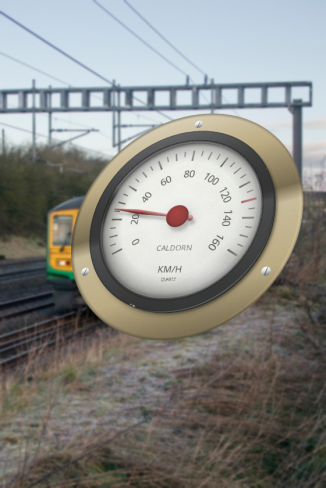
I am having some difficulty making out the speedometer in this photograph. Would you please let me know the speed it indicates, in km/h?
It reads 25 km/h
